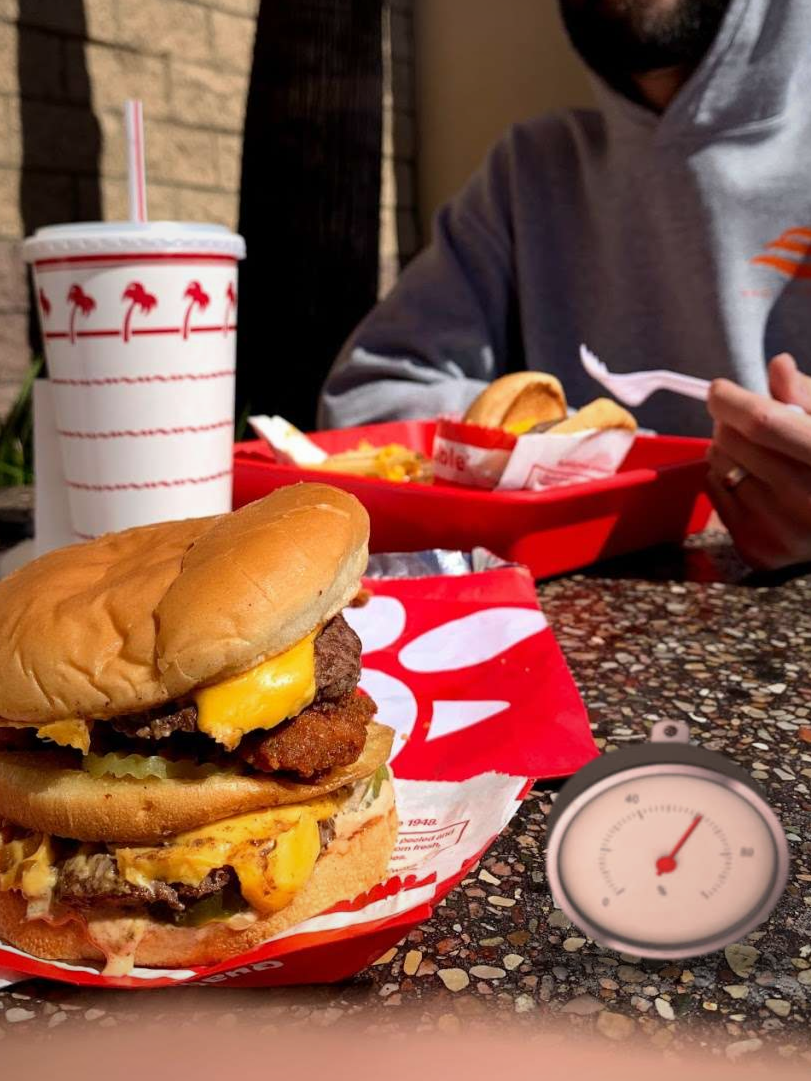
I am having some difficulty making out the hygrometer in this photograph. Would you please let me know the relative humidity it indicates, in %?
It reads 60 %
